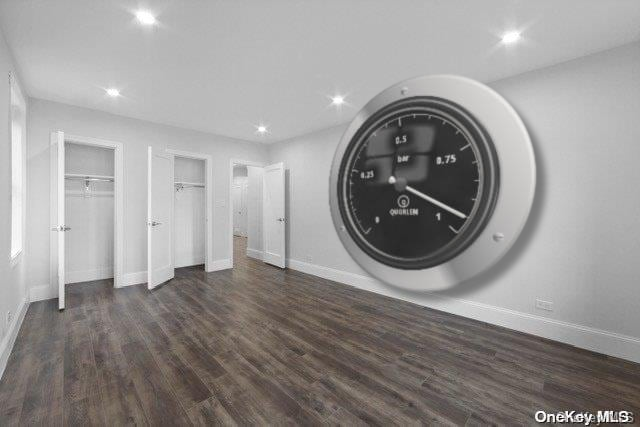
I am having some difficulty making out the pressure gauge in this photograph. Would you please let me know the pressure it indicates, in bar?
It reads 0.95 bar
